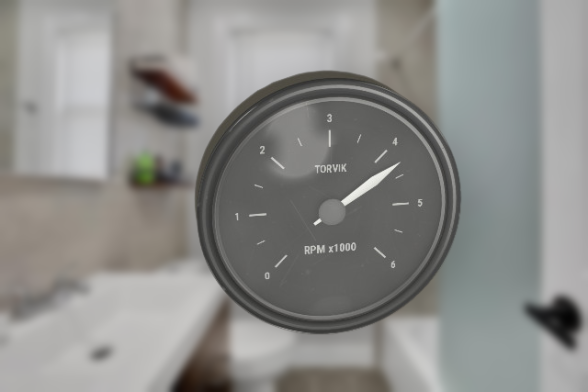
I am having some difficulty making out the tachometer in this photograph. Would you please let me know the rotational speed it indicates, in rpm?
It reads 4250 rpm
